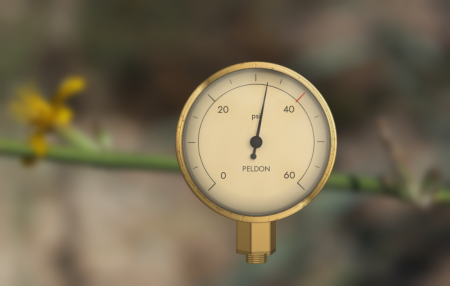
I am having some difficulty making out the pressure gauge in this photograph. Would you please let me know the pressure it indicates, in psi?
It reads 32.5 psi
